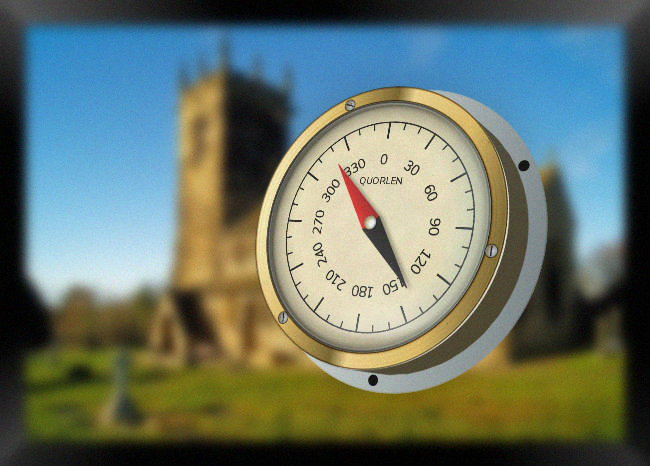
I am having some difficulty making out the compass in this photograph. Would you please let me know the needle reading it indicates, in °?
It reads 320 °
